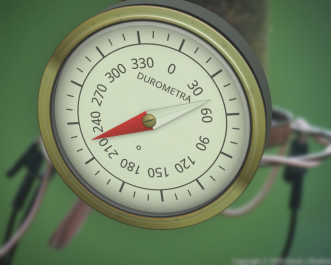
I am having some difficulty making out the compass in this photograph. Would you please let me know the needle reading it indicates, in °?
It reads 225 °
